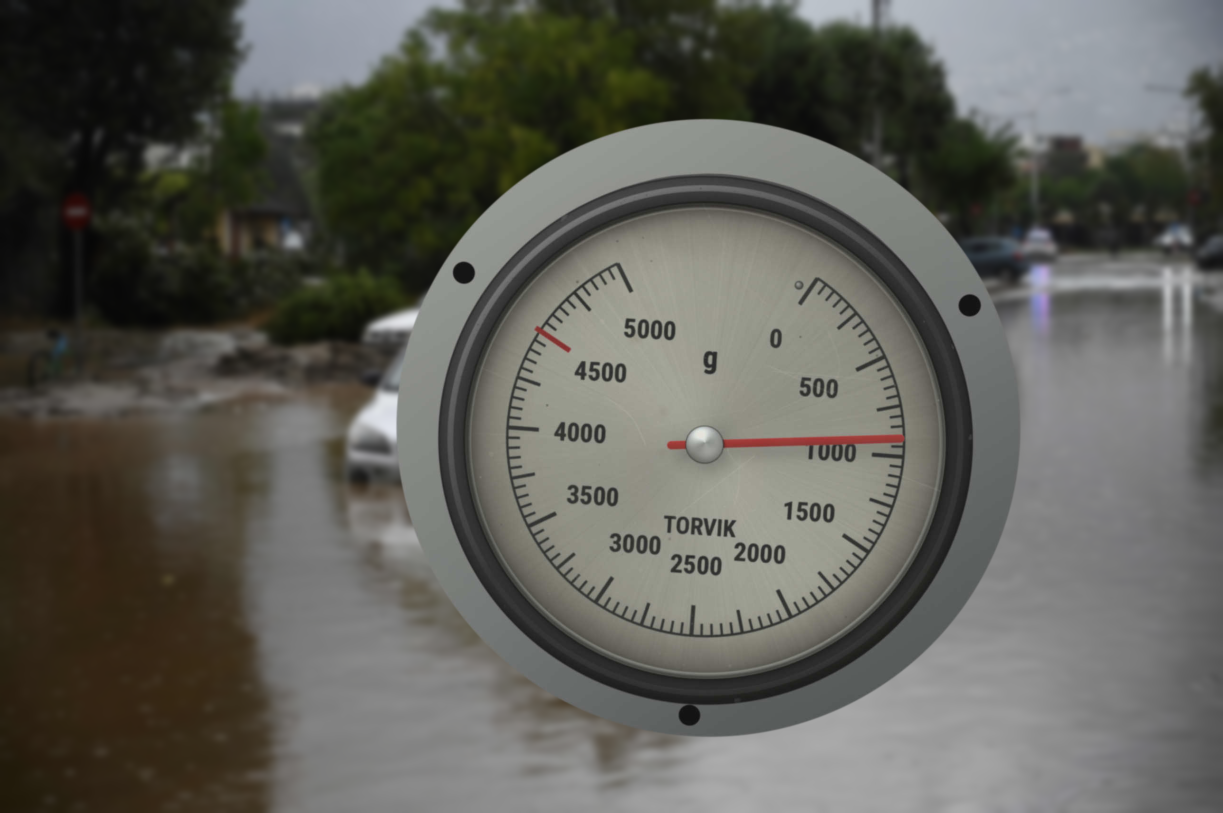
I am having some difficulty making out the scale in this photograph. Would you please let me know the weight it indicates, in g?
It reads 900 g
